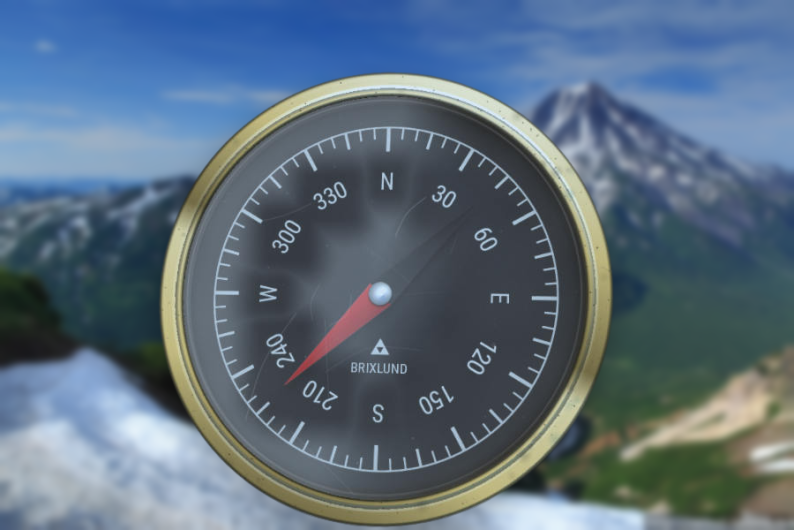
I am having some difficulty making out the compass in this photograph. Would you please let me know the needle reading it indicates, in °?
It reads 225 °
